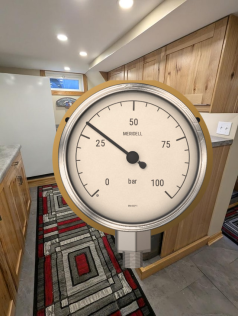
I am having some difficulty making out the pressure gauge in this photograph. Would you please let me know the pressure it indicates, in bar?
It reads 30 bar
